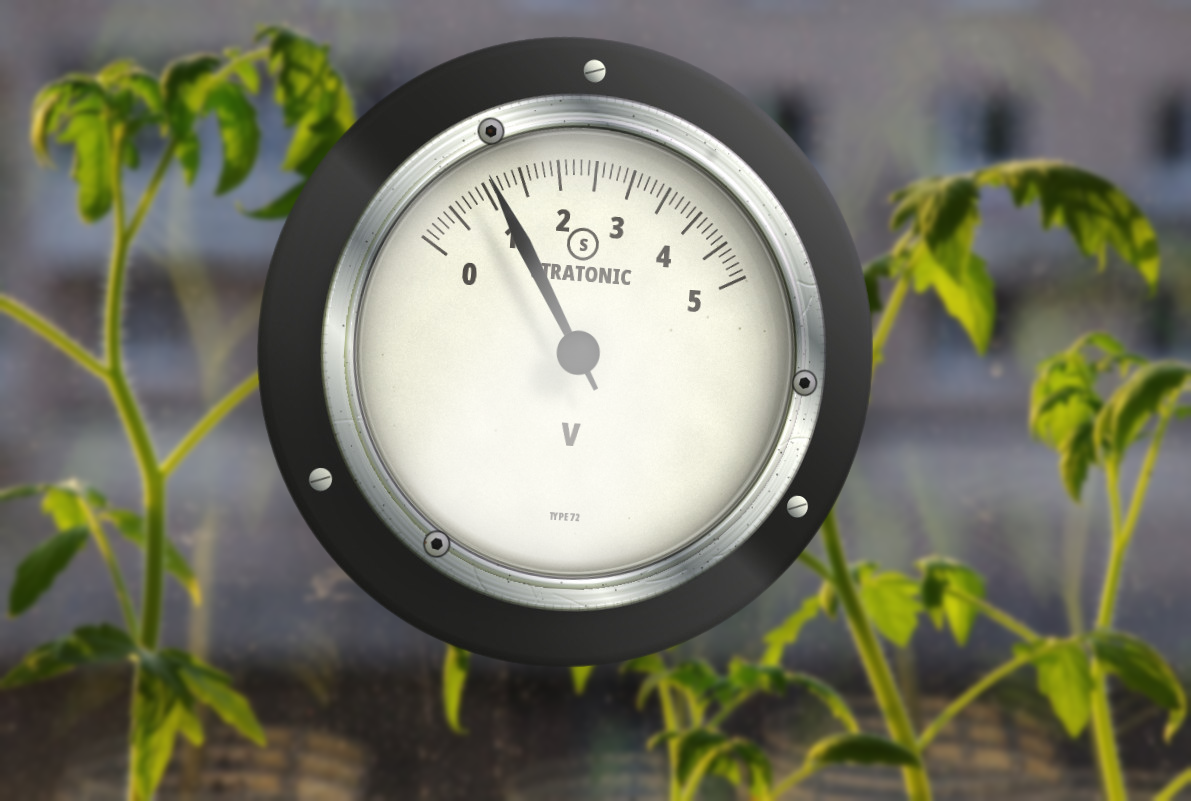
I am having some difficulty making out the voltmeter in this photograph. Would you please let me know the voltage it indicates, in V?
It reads 1.1 V
